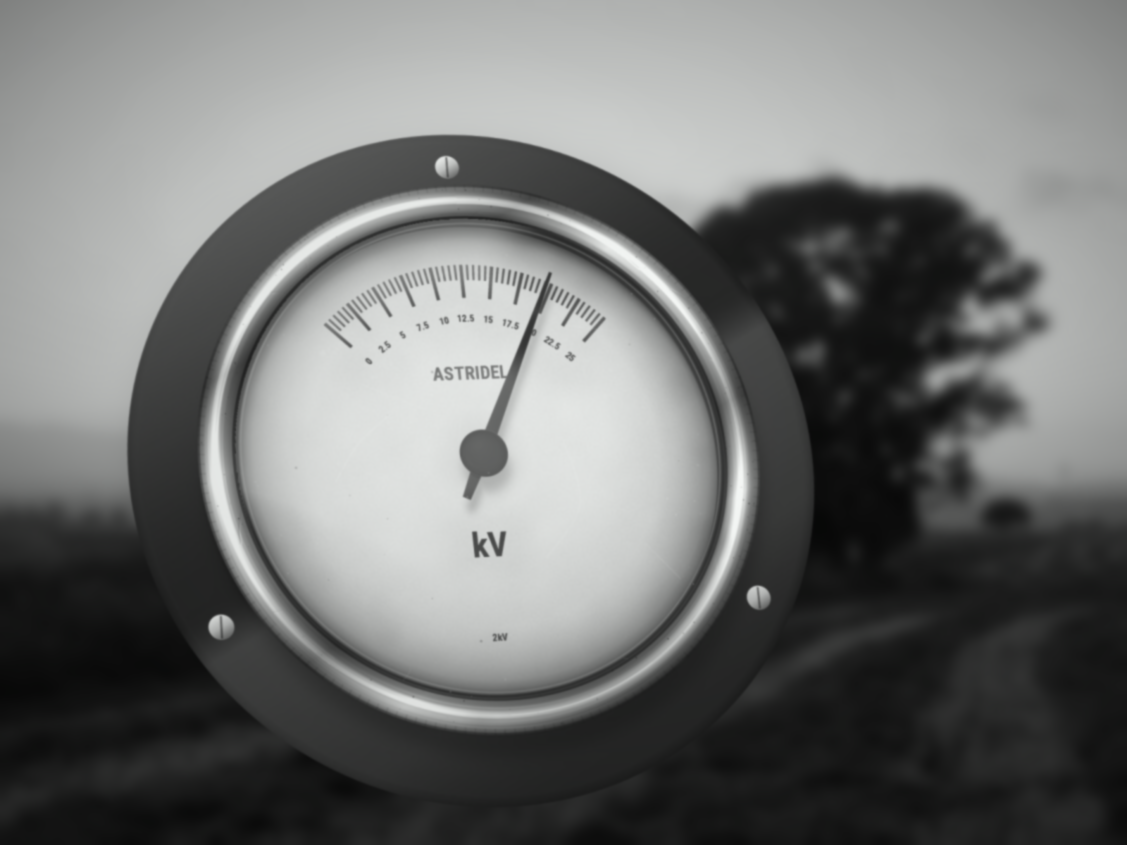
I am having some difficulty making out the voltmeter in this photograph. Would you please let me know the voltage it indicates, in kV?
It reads 19.5 kV
